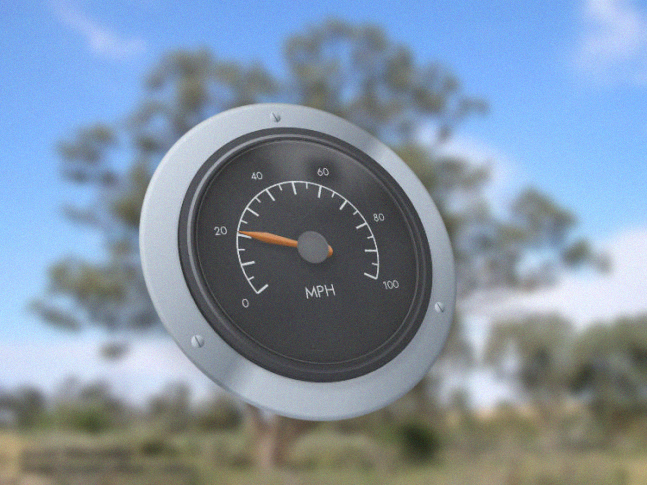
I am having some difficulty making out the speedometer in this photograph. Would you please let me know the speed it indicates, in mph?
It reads 20 mph
